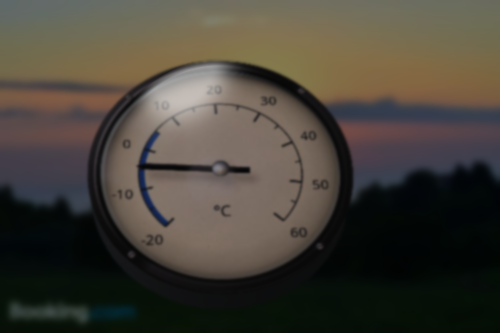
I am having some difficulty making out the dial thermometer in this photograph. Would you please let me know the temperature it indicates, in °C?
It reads -5 °C
